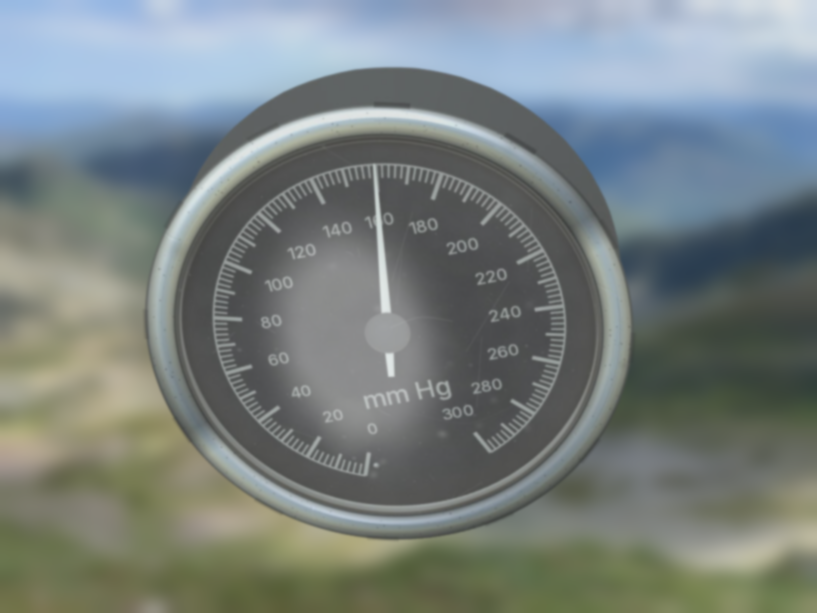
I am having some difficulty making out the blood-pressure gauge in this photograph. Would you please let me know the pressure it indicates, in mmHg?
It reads 160 mmHg
